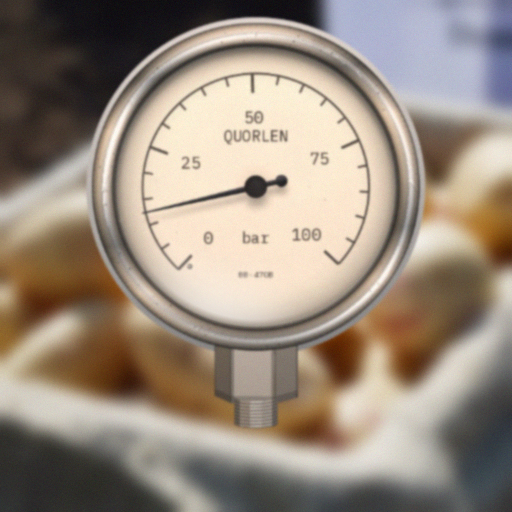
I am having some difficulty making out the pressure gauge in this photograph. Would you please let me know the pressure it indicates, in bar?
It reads 12.5 bar
